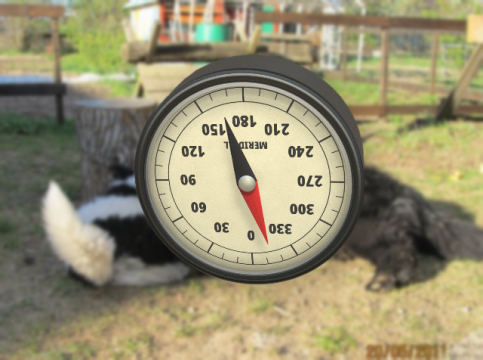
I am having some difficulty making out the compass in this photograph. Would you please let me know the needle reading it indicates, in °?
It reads 345 °
